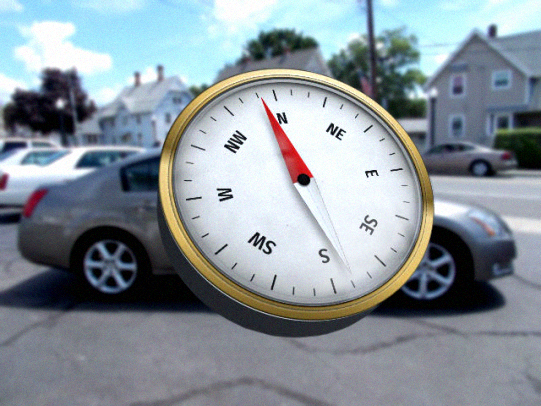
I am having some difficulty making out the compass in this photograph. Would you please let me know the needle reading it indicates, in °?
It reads 350 °
